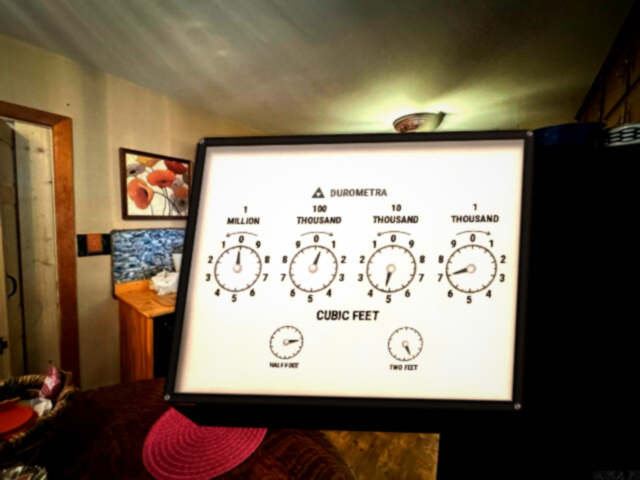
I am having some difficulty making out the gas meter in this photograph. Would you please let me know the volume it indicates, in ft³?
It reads 4700 ft³
